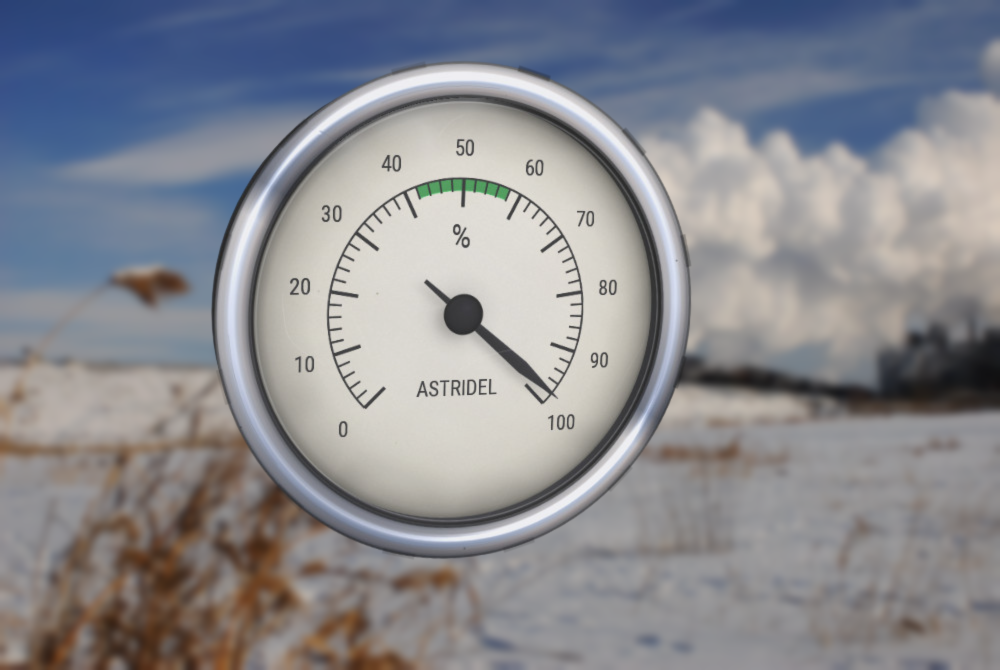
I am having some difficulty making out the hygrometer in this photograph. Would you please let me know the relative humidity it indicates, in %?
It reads 98 %
